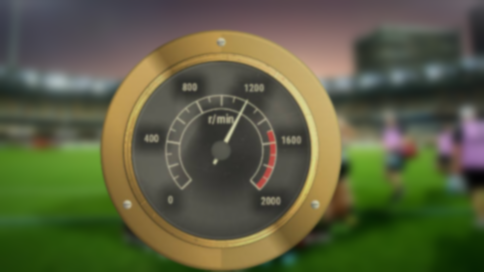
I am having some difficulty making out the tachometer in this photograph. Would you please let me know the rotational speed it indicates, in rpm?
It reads 1200 rpm
